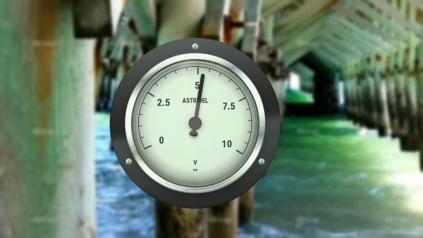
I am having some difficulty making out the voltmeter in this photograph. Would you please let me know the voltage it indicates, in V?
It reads 5.25 V
